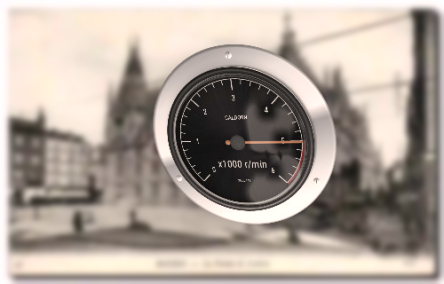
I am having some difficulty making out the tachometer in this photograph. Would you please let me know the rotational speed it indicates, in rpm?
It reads 5000 rpm
